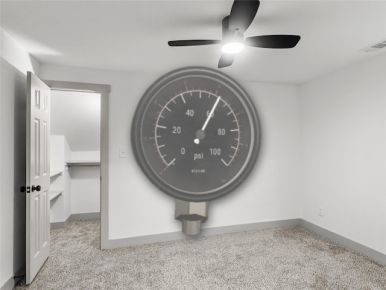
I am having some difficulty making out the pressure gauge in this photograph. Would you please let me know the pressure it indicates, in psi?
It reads 60 psi
